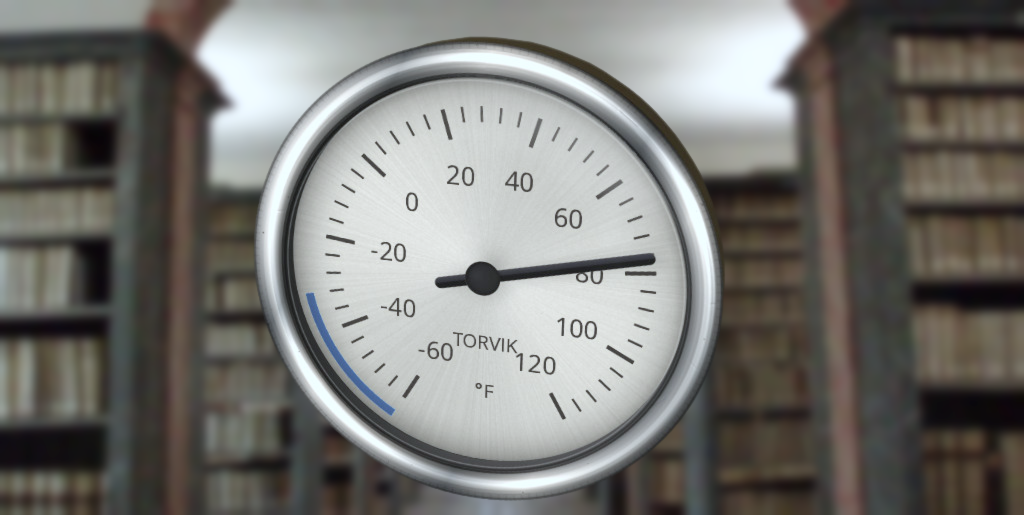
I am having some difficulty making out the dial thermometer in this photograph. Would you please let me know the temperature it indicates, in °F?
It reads 76 °F
